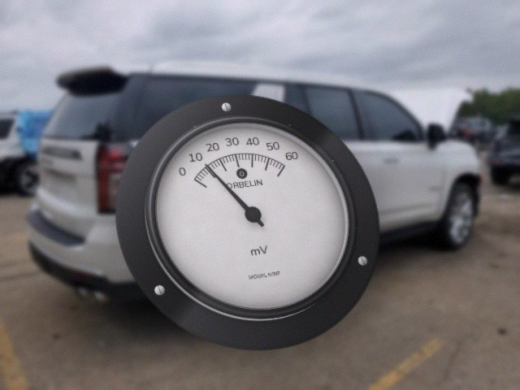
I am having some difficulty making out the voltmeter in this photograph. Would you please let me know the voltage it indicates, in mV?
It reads 10 mV
